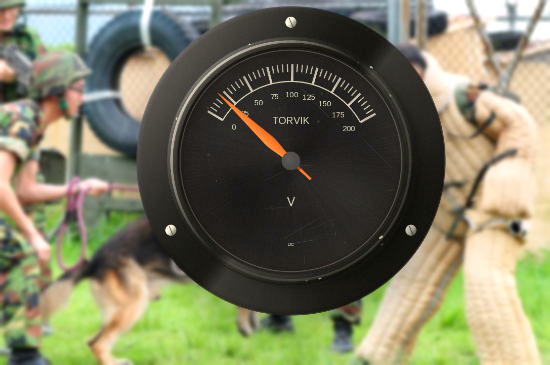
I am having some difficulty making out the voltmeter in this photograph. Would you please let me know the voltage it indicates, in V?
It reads 20 V
